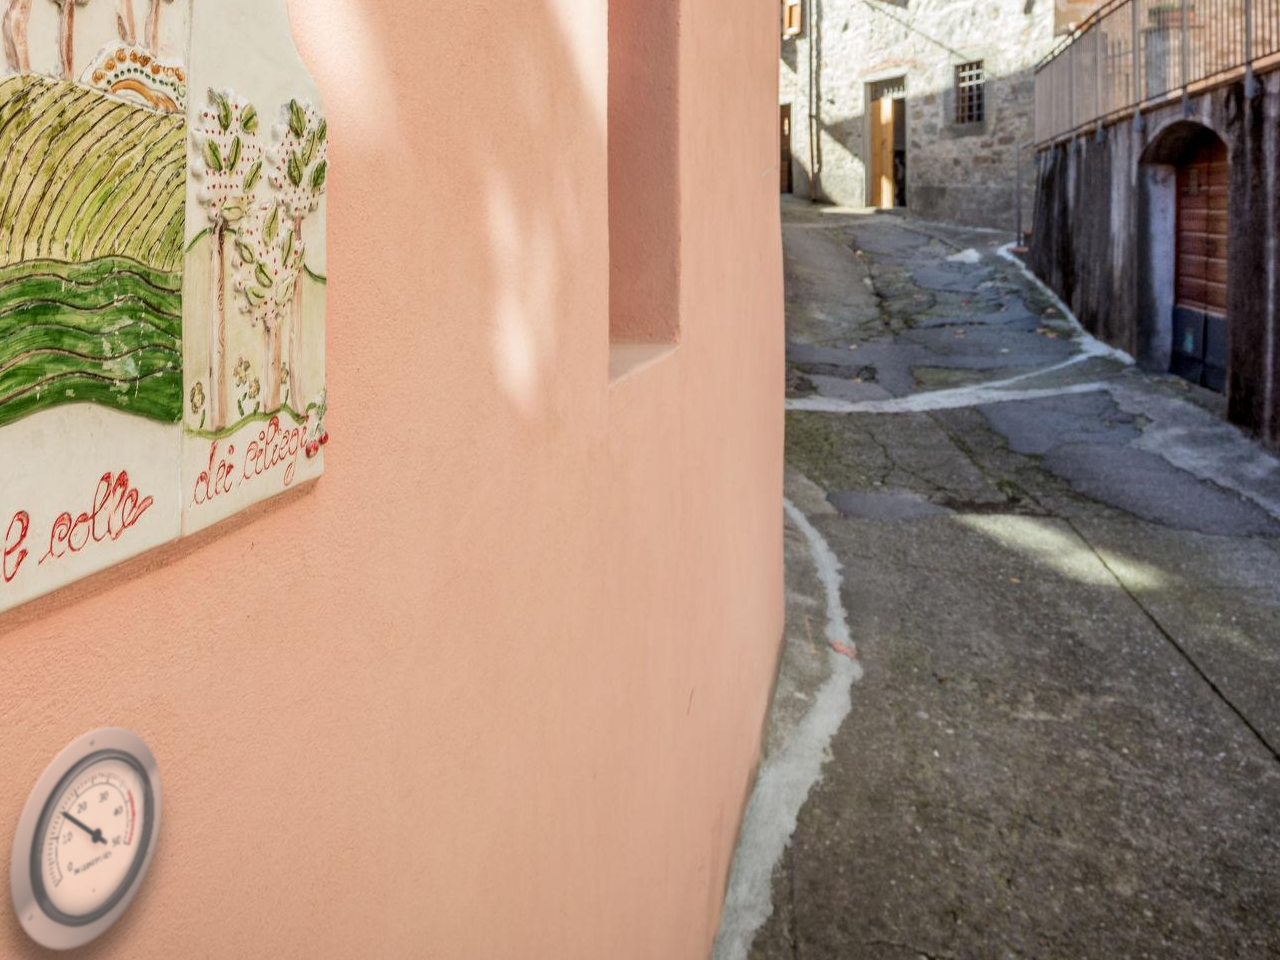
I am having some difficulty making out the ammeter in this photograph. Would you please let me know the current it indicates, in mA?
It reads 15 mA
